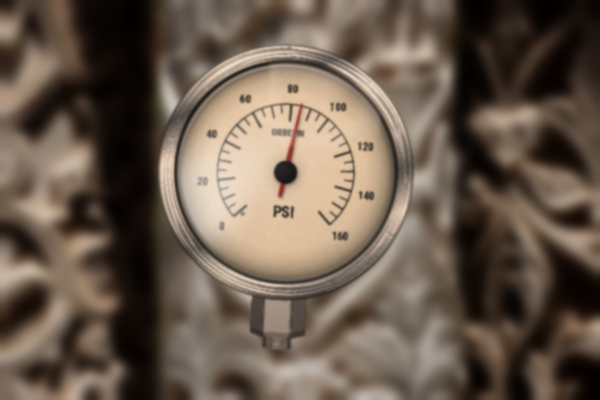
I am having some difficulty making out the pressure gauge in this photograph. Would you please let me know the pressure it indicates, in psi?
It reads 85 psi
